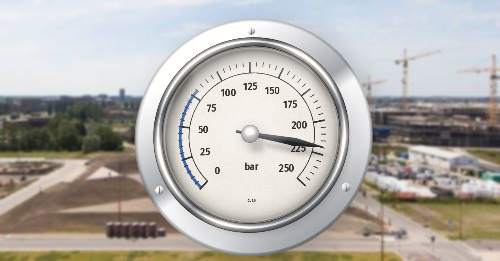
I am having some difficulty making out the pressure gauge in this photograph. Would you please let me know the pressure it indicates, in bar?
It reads 220 bar
